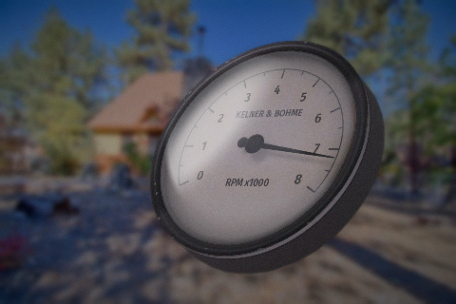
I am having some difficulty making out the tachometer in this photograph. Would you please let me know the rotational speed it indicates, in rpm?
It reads 7250 rpm
